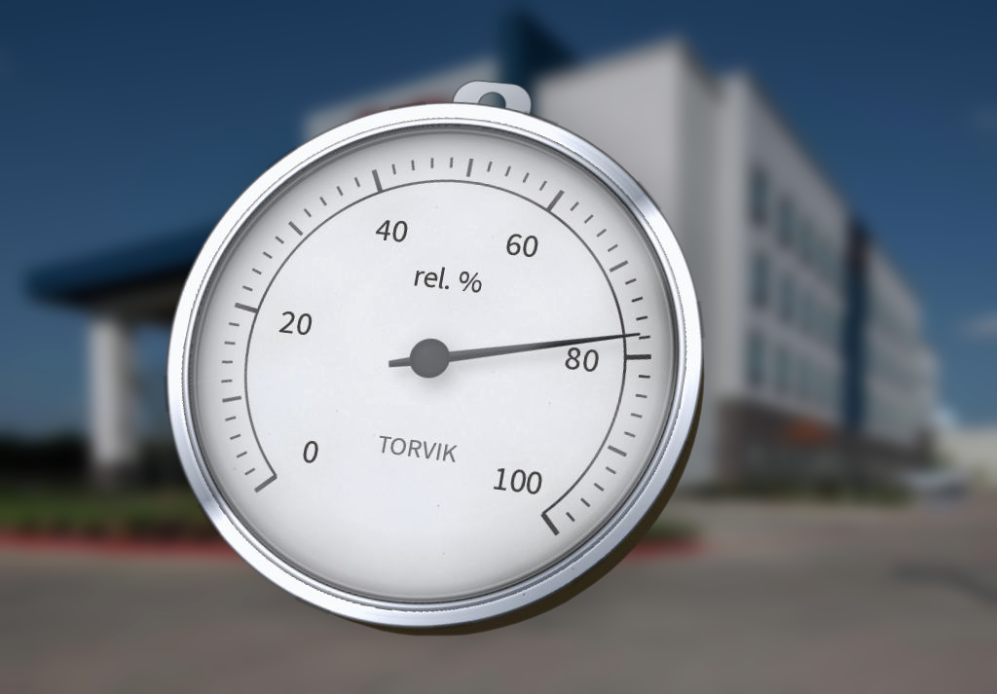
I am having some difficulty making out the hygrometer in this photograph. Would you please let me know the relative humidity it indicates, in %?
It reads 78 %
